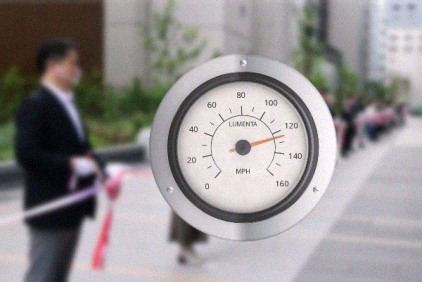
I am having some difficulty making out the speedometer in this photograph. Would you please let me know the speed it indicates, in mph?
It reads 125 mph
